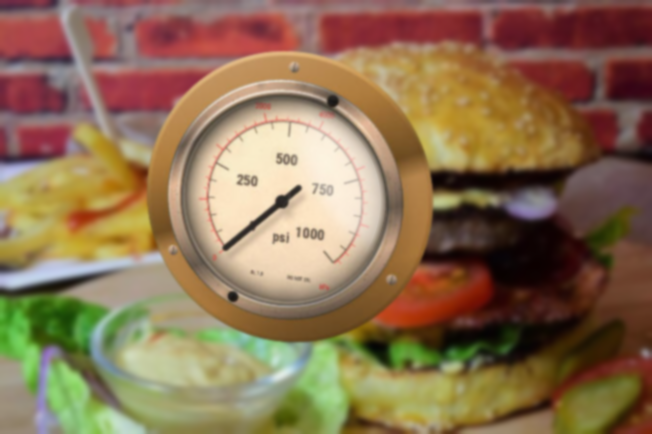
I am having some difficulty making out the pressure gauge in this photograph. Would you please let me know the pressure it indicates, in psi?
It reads 0 psi
